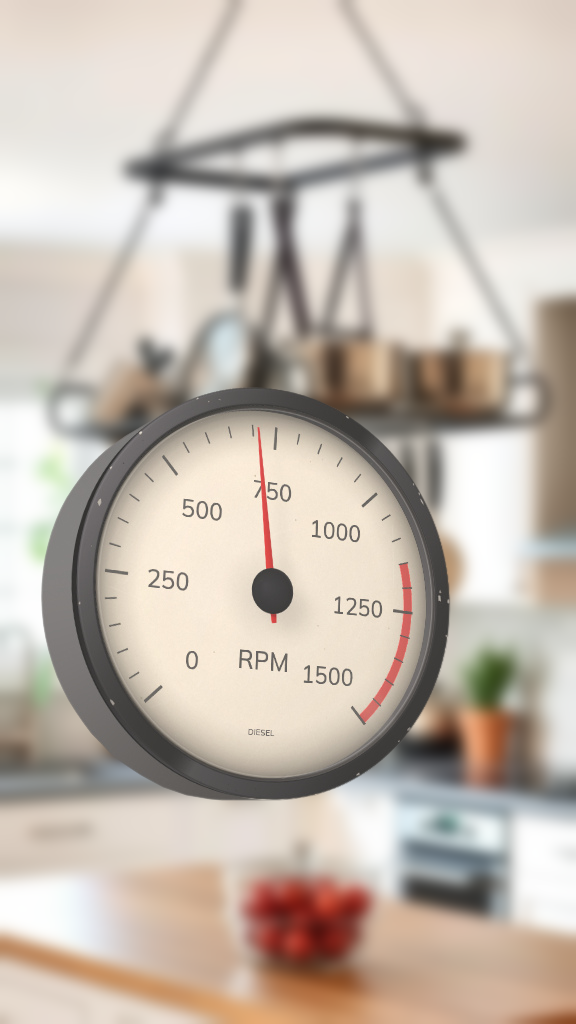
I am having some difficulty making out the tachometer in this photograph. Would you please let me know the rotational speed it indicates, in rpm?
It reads 700 rpm
